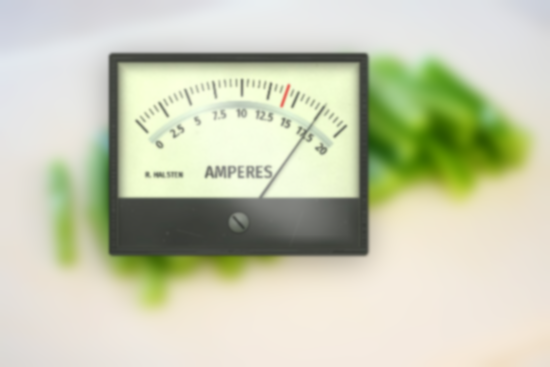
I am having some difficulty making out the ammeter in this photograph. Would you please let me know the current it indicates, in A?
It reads 17.5 A
